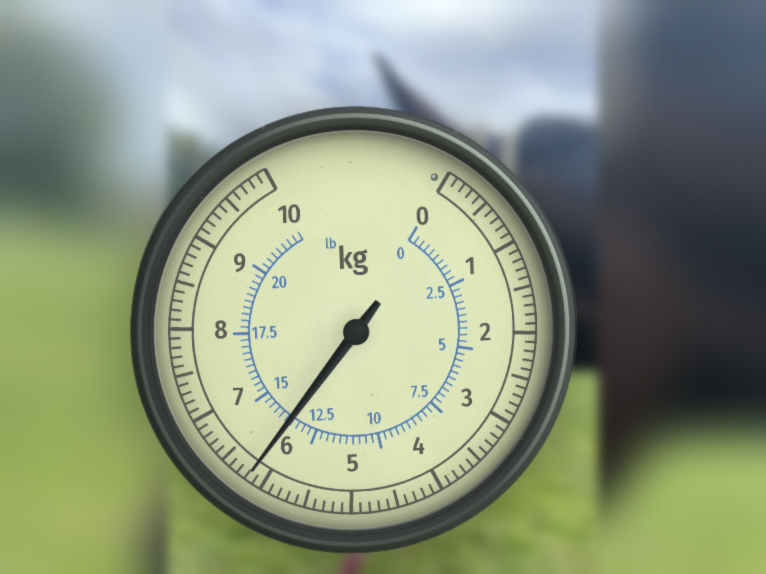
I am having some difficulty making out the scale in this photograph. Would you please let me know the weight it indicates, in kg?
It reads 6.2 kg
